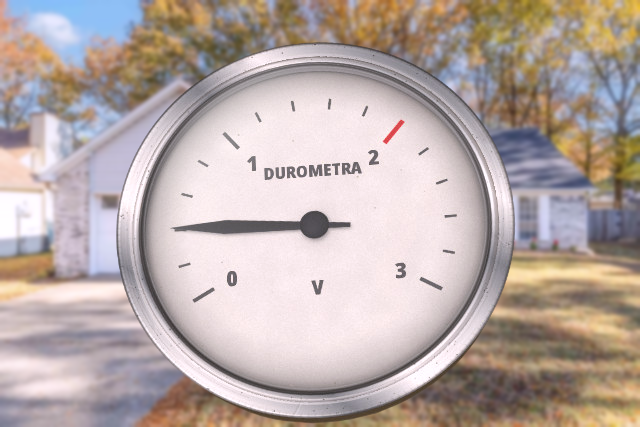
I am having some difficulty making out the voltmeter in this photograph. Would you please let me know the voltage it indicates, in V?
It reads 0.4 V
